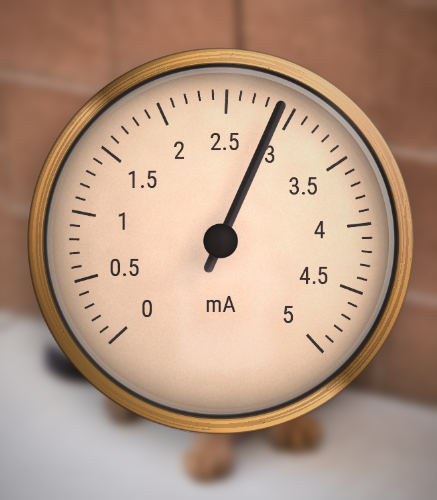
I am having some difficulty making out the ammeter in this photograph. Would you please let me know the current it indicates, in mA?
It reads 2.9 mA
